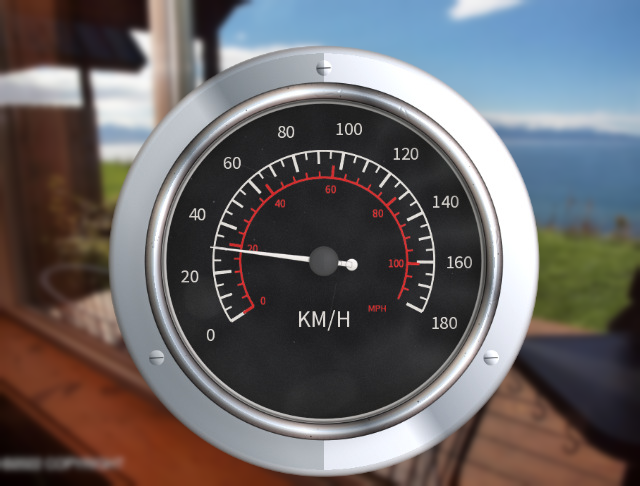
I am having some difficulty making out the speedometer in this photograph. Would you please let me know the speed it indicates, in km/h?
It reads 30 km/h
